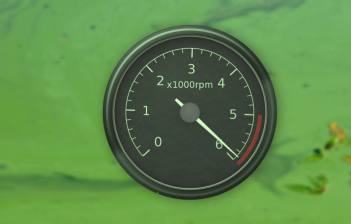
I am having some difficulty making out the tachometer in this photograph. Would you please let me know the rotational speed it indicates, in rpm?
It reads 5900 rpm
